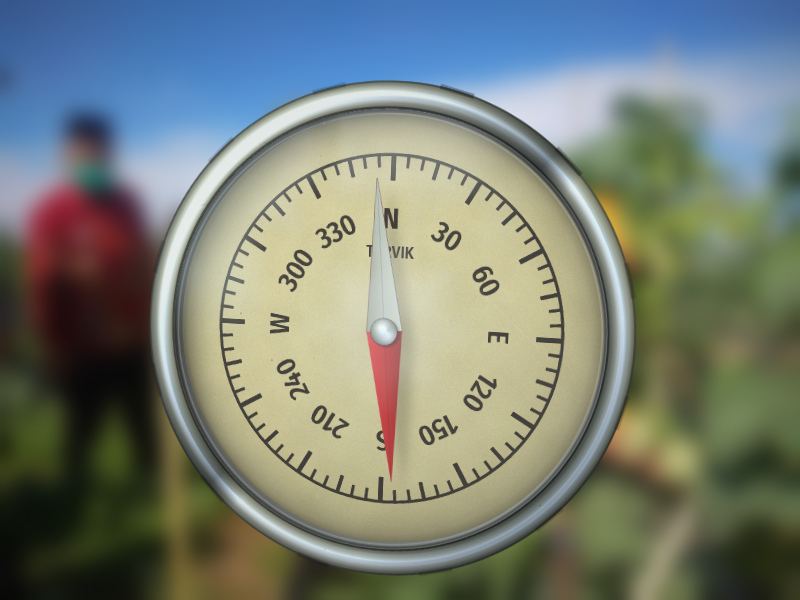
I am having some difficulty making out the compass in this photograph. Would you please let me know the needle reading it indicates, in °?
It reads 175 °
